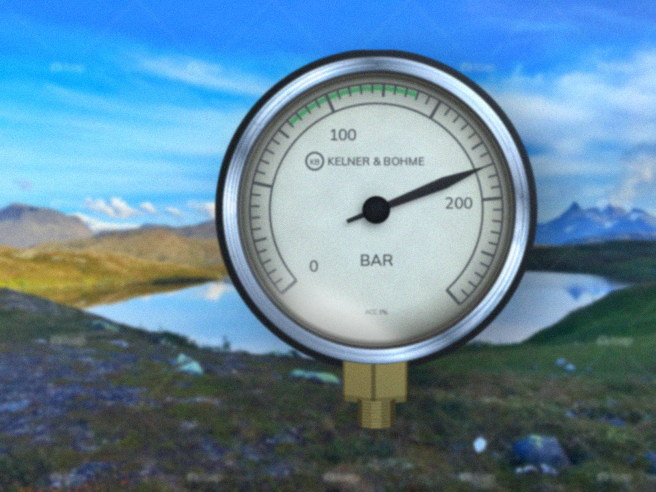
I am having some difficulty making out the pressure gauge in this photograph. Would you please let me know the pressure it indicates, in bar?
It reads 185 bar
